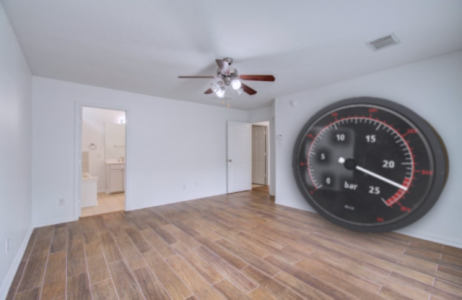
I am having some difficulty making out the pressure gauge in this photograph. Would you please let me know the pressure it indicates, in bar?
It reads 22.5 bar
